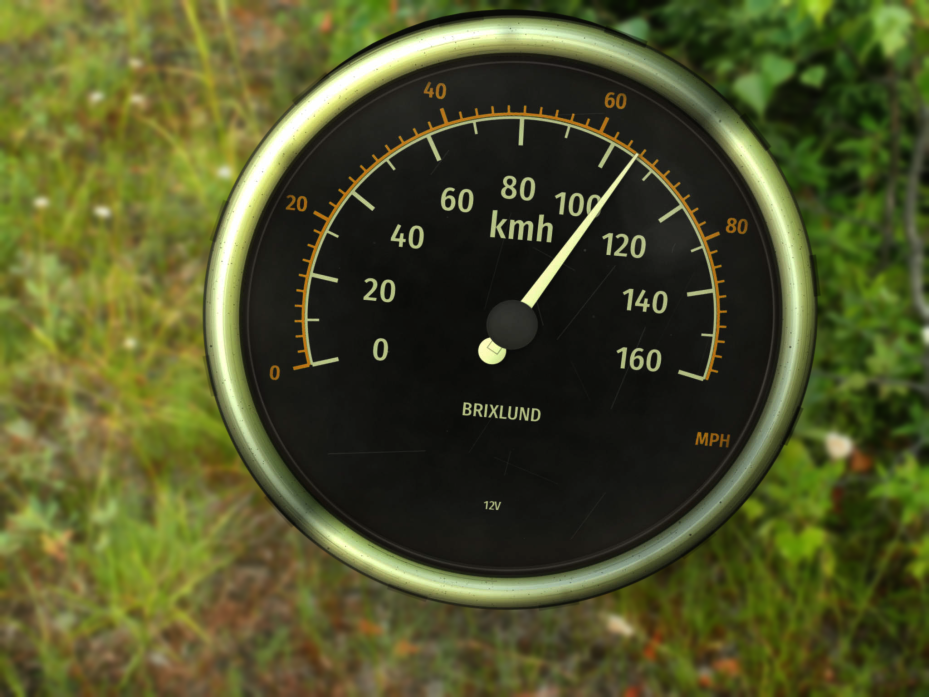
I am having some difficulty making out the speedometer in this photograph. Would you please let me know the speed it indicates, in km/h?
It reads 105 km/h
